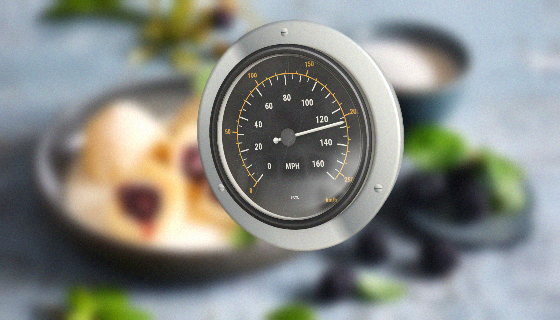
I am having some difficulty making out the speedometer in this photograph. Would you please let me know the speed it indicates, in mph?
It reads 127.5 mph
